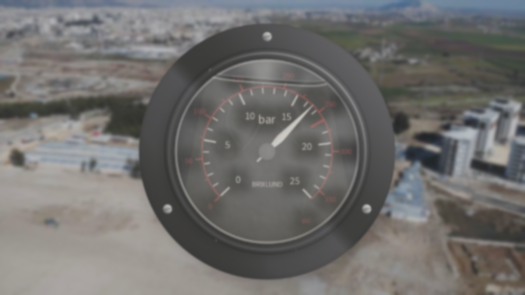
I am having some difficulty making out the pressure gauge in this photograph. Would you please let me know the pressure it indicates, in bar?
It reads 16.5 bar
